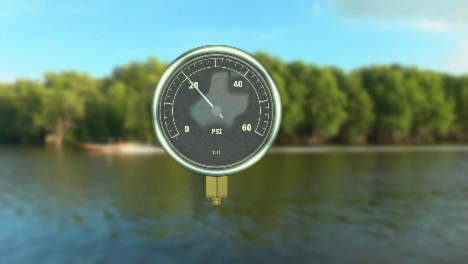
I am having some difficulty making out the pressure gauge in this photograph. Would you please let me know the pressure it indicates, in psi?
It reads 20 psi
